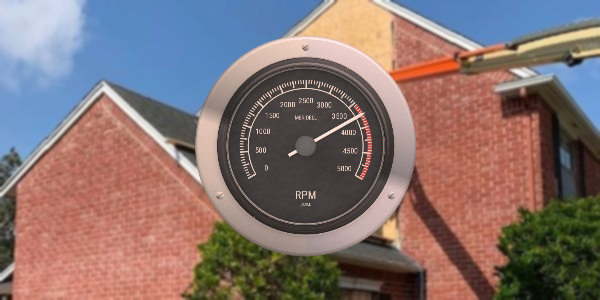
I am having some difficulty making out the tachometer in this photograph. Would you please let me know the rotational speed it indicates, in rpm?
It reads 3750 rpm
